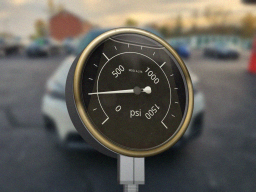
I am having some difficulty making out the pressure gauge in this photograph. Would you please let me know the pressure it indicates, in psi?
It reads 200 psi
